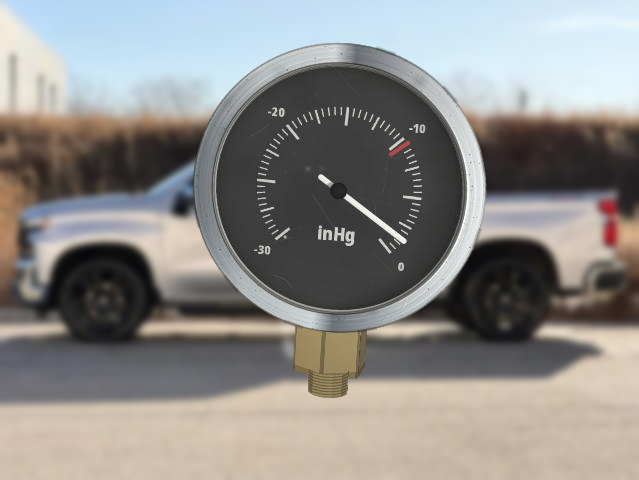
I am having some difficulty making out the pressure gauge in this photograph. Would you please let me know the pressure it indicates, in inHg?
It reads -1.5 inHg
